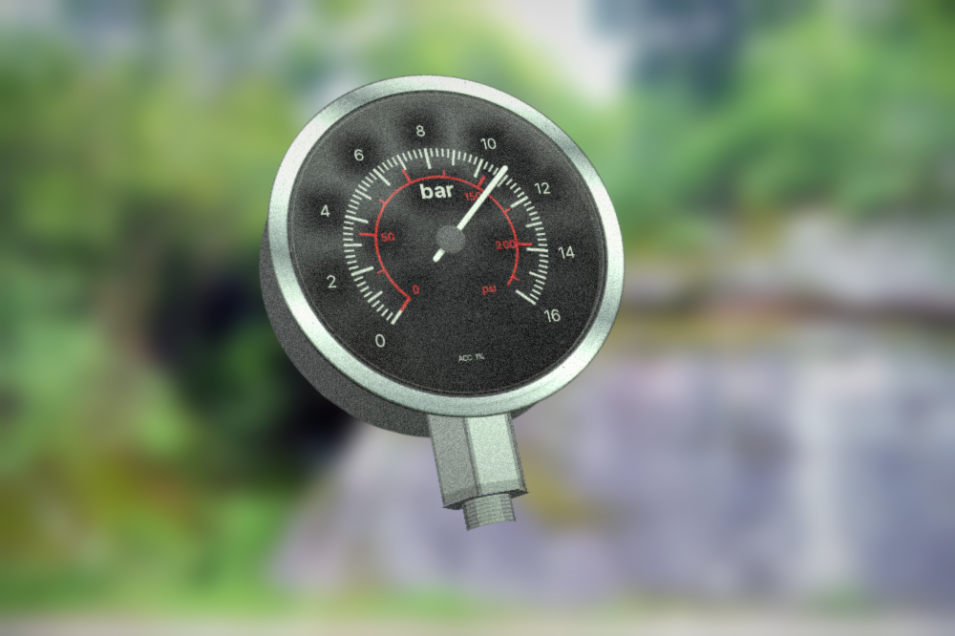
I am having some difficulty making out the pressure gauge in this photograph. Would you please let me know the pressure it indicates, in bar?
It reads 10.8 bar
